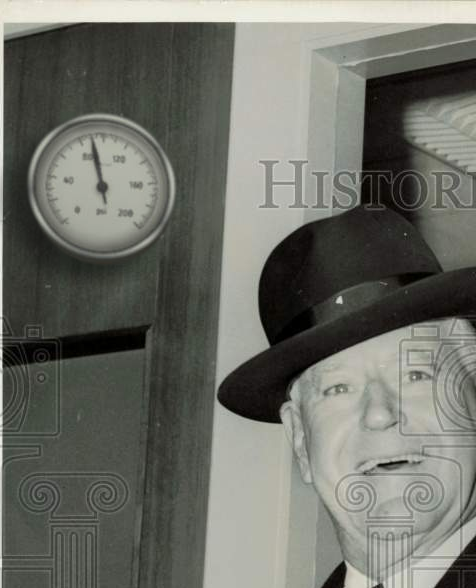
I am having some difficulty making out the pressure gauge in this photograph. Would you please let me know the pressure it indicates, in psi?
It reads 90 psi
